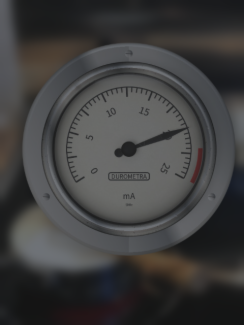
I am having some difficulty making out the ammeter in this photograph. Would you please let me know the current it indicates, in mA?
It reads 20 mA
